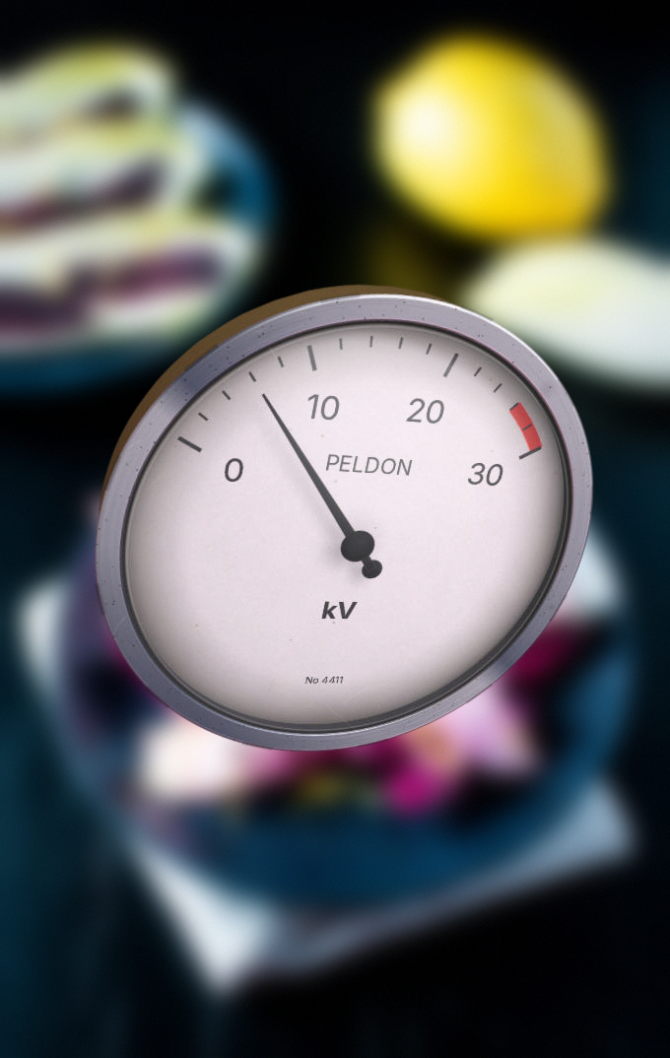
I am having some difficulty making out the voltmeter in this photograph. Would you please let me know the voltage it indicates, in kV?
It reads 6 kV
